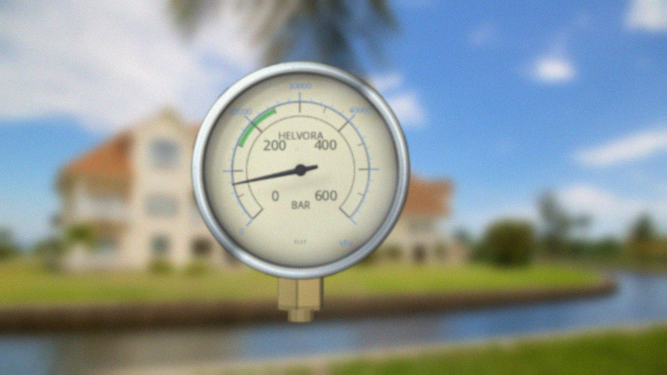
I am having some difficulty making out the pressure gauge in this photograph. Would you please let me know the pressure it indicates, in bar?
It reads 75 bar
